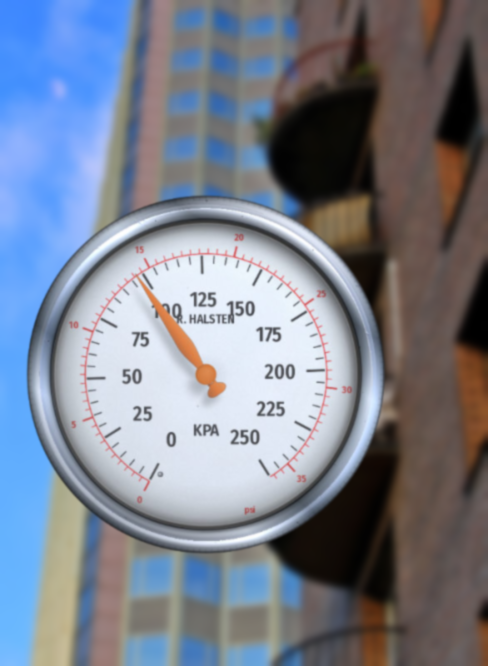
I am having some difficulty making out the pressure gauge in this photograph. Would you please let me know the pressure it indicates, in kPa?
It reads 97.5 kPa
